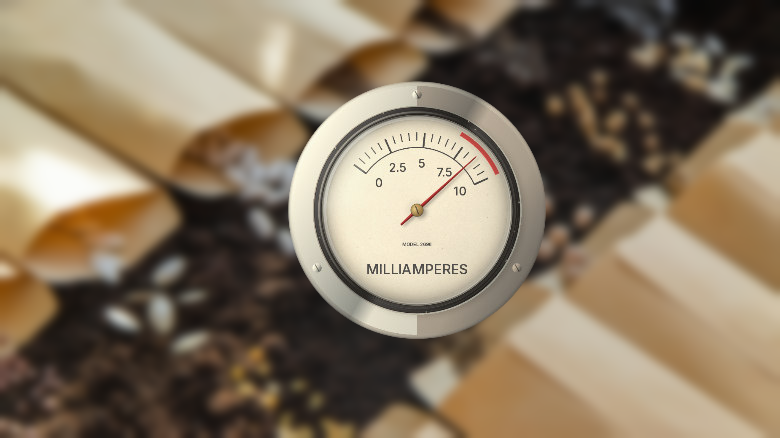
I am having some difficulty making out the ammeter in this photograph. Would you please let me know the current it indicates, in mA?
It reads 8.5 mA
